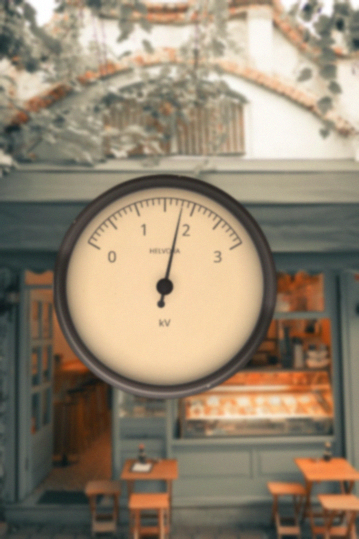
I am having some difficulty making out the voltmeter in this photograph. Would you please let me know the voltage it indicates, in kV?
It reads 1.8 kV
